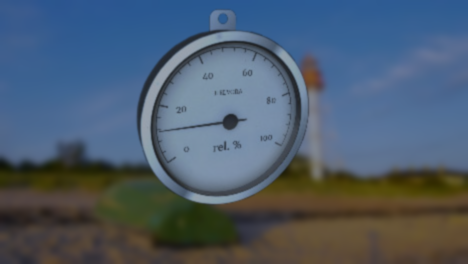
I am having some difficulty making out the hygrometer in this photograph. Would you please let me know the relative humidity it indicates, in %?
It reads 12 %
